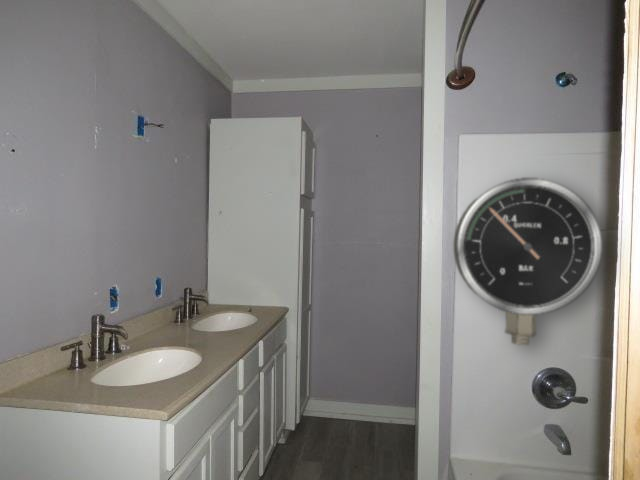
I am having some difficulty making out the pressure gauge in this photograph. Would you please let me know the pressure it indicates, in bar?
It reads 0.35 bar
